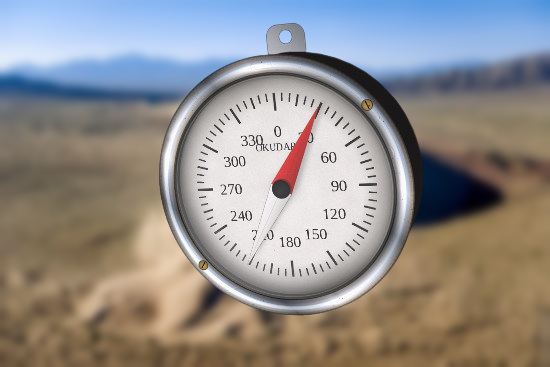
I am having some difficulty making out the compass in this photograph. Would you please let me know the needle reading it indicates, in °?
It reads 30 °
